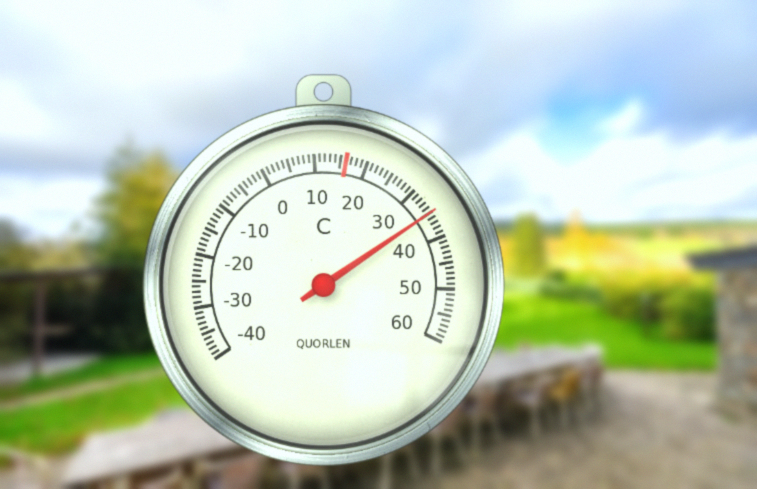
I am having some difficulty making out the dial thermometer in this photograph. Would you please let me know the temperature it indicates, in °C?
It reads 35 °C
